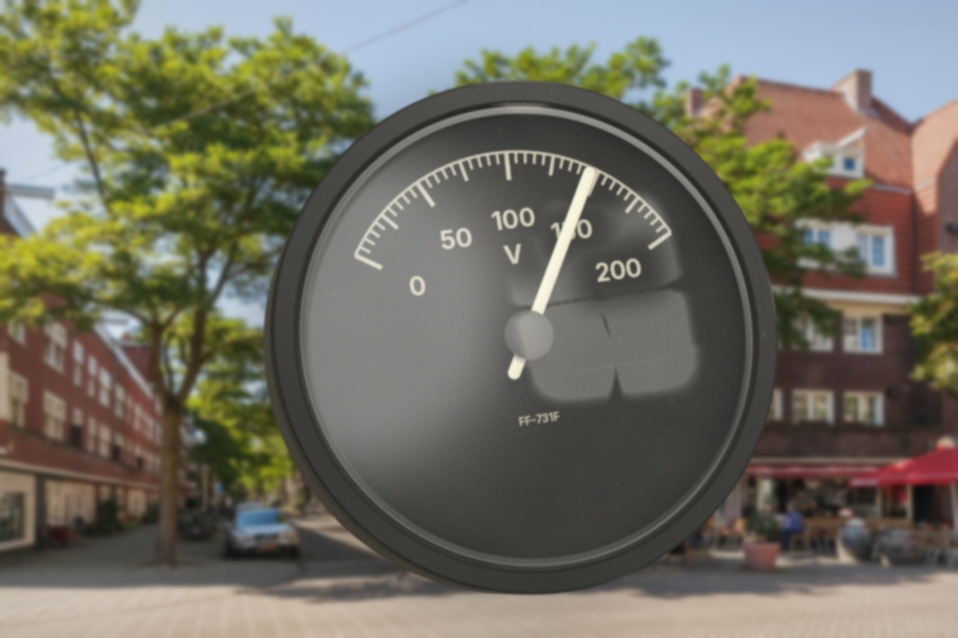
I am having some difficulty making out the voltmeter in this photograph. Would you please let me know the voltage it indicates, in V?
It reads 145 V
